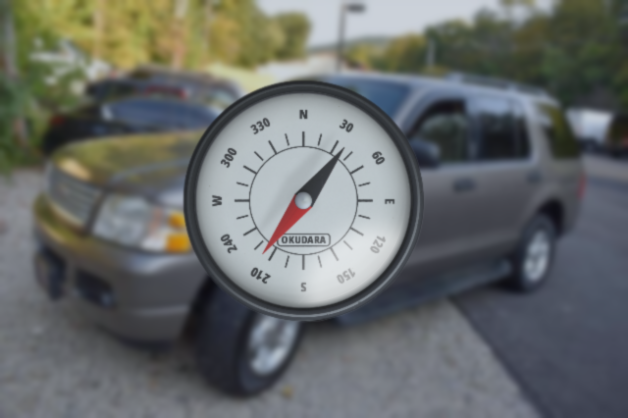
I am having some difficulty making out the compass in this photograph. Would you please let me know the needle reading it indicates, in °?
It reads 217.5 °
